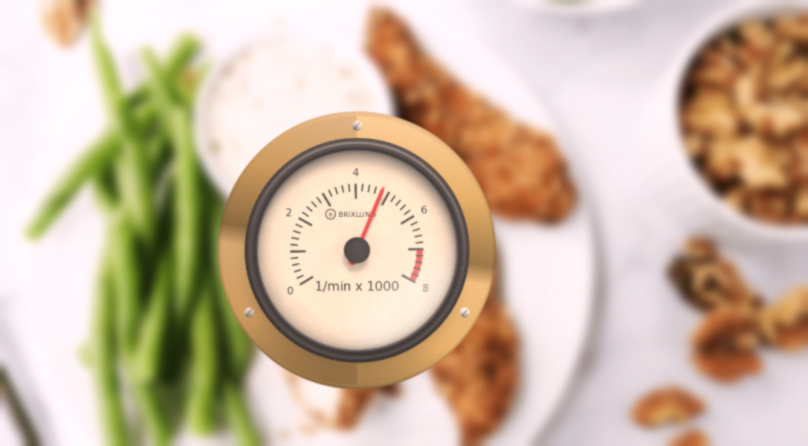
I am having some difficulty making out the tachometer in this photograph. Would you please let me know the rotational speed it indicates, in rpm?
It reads 4800 rpm
